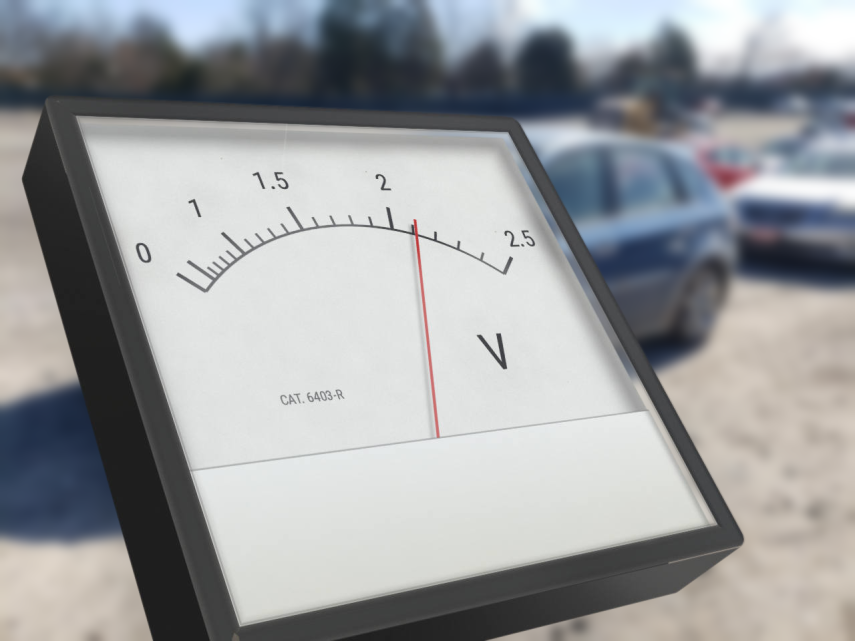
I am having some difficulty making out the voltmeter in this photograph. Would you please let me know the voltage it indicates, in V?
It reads 2.1 V
